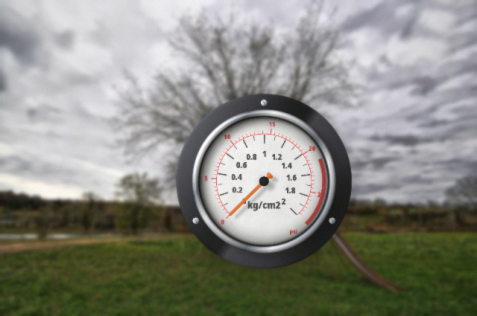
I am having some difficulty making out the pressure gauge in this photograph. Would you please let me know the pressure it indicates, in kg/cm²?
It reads 0 kg/cm²
